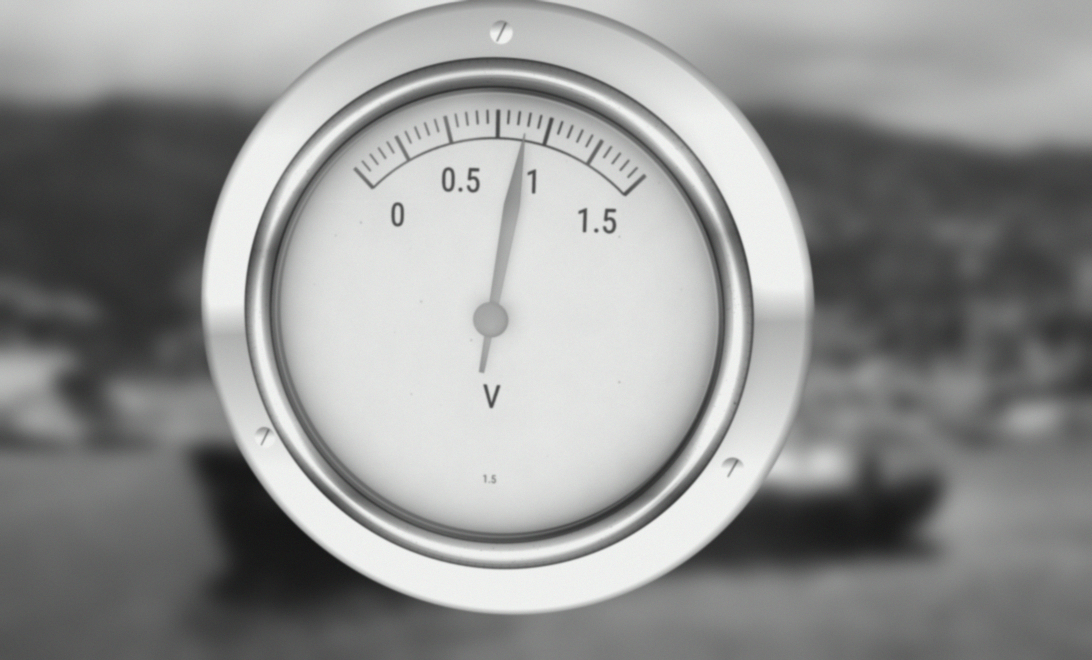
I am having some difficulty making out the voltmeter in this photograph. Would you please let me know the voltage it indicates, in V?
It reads 0.9 V
